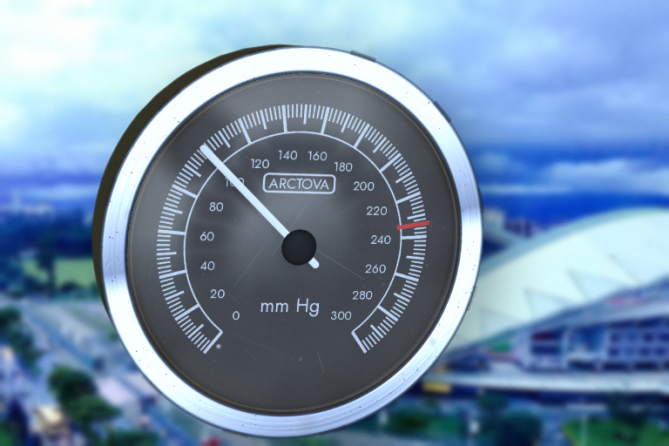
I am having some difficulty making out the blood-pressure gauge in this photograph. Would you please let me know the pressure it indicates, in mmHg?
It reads 100 mmHg
